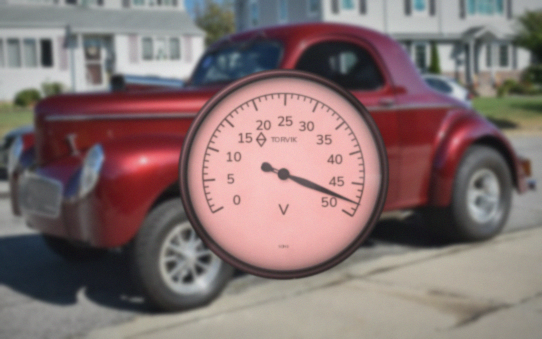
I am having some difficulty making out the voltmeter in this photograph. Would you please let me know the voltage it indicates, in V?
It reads 48 V
